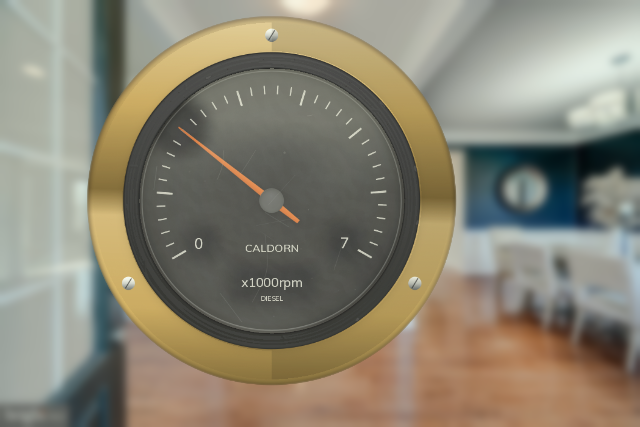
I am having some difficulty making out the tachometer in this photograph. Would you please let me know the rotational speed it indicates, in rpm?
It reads 2000 rpm
